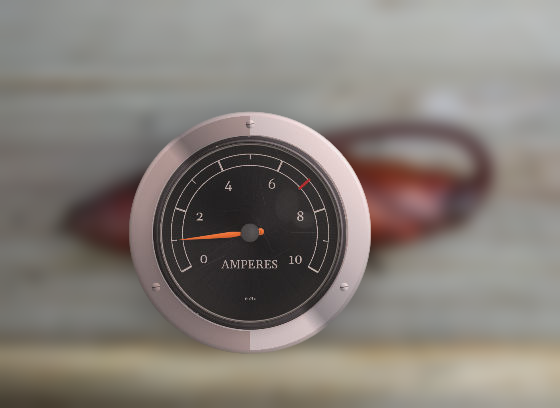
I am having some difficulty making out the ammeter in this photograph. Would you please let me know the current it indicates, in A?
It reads 1 A
